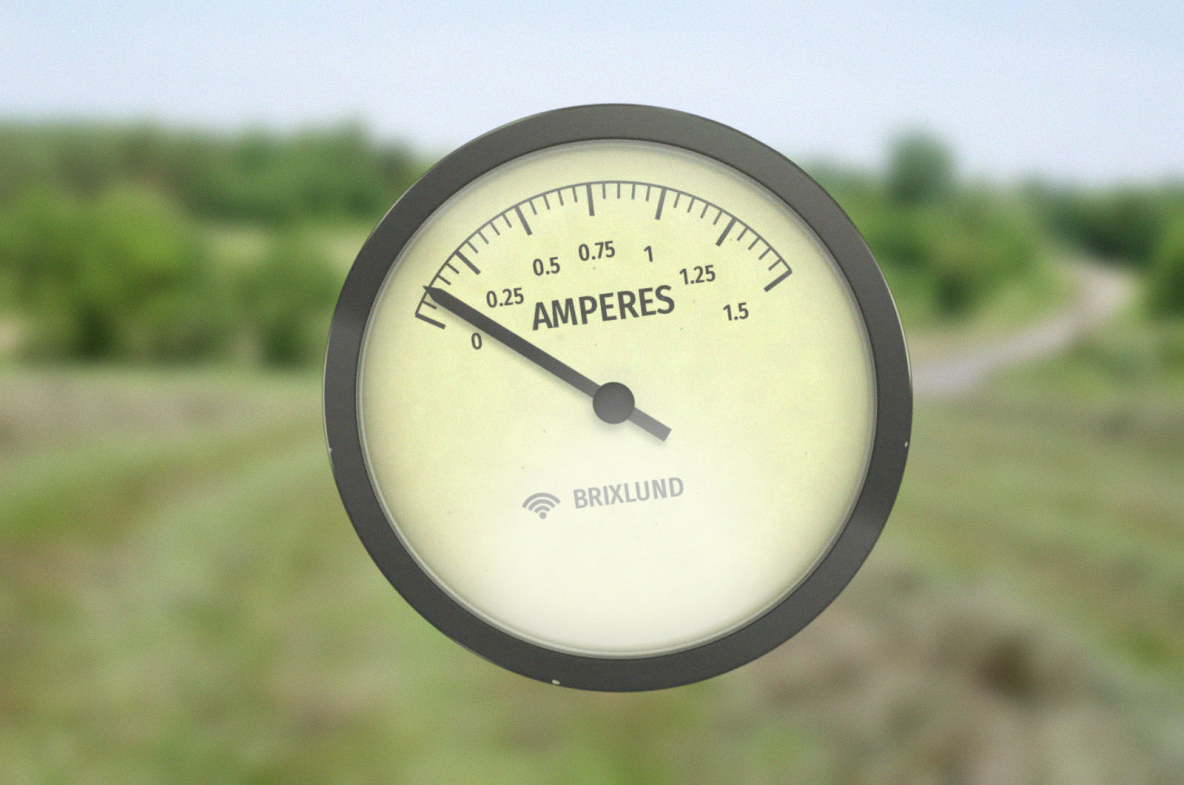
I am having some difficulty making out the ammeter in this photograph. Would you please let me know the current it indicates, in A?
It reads 0.1 A
